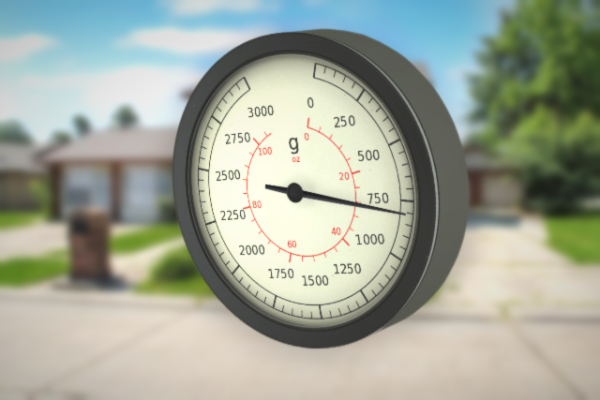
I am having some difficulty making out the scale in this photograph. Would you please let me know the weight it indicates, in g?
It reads 800 g
